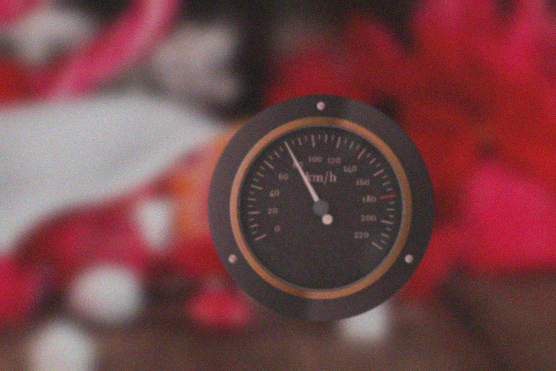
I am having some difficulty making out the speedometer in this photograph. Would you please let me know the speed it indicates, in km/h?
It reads 80 km/h
